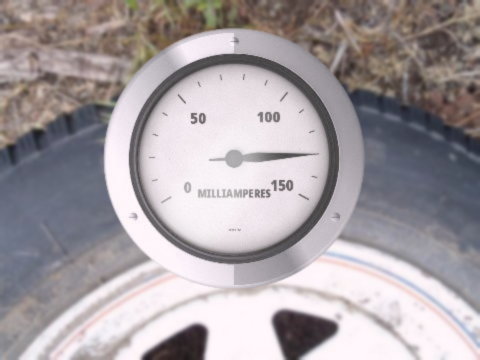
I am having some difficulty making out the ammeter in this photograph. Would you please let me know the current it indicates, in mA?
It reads 130 mA
